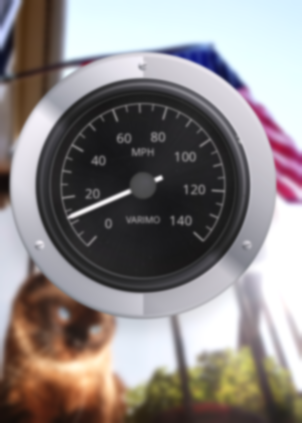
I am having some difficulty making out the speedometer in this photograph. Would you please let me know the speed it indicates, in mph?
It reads 12.5 mph
